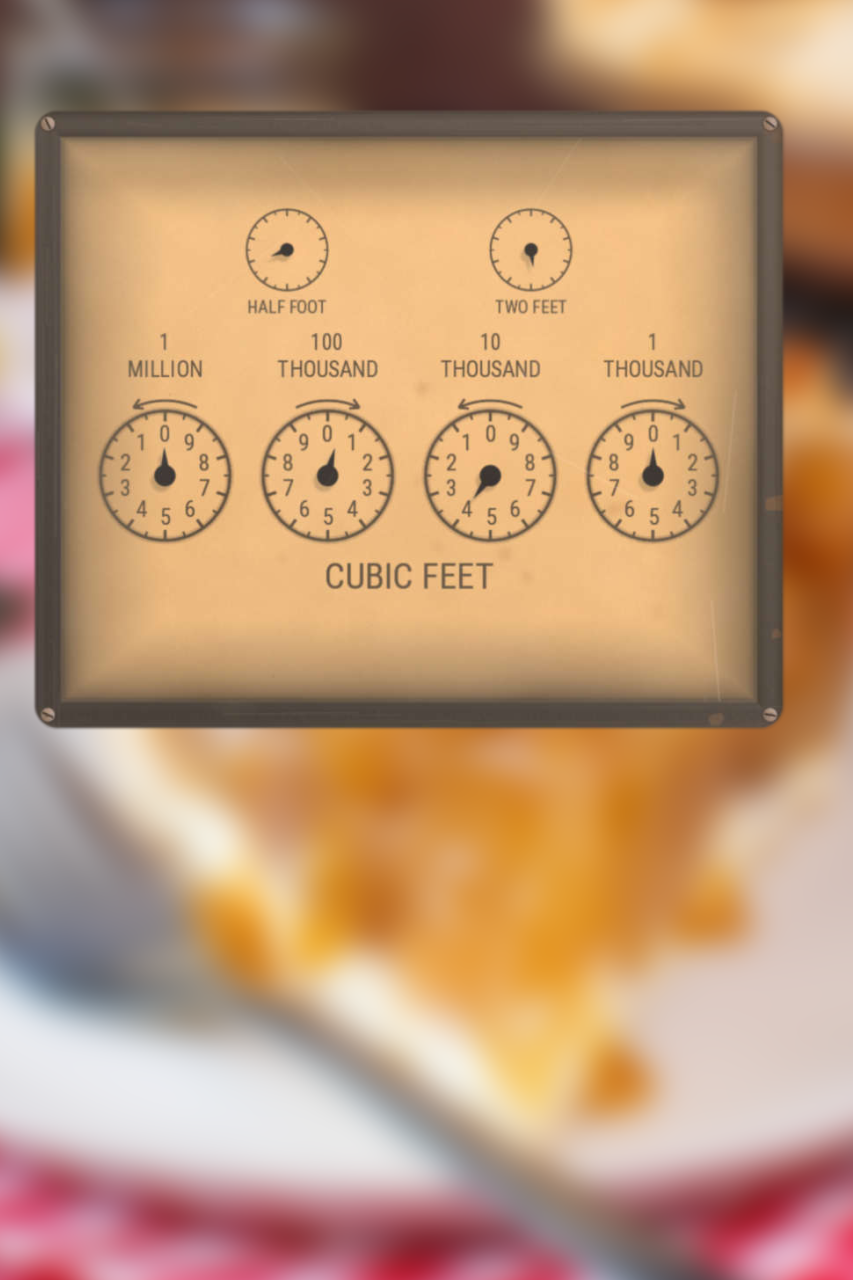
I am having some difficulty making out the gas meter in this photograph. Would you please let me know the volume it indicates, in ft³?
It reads 4000 ft³
